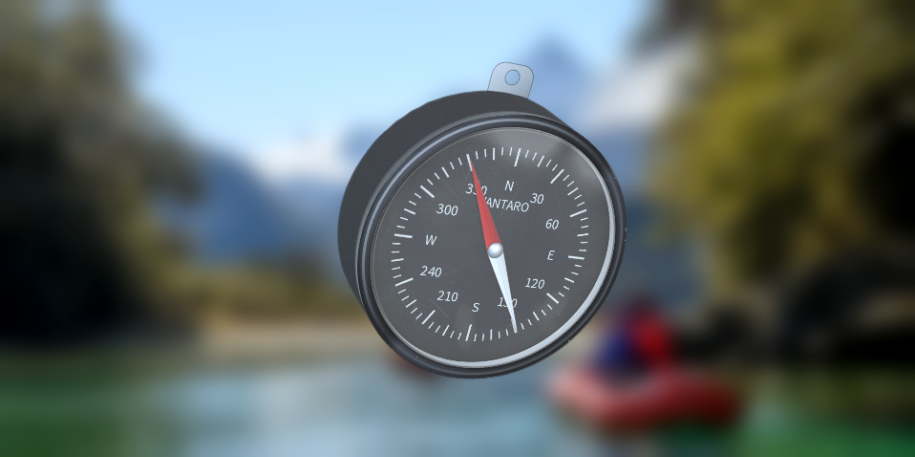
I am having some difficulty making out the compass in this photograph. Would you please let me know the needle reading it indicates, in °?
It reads 330 °
